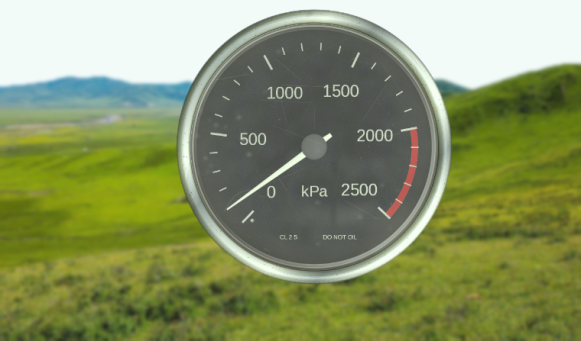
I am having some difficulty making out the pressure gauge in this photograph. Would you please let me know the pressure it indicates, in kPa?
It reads 100 kPa
